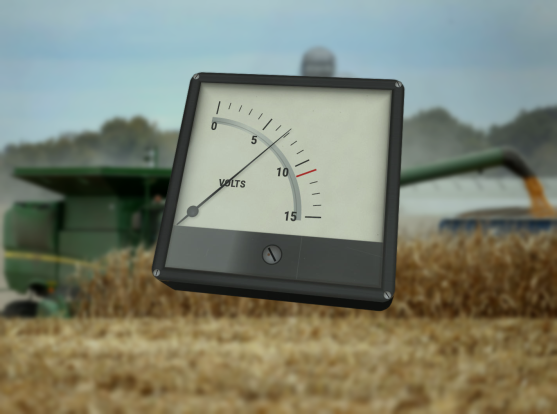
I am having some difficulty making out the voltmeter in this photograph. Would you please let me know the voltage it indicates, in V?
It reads 7 V
